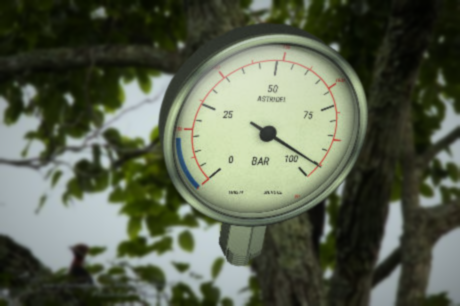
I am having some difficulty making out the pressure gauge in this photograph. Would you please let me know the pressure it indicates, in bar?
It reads 95 bar
